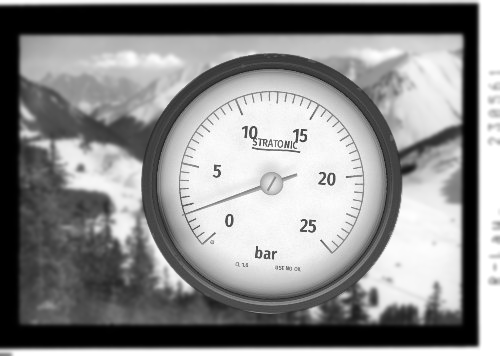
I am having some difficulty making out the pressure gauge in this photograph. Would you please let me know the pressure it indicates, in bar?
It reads 2 bar
